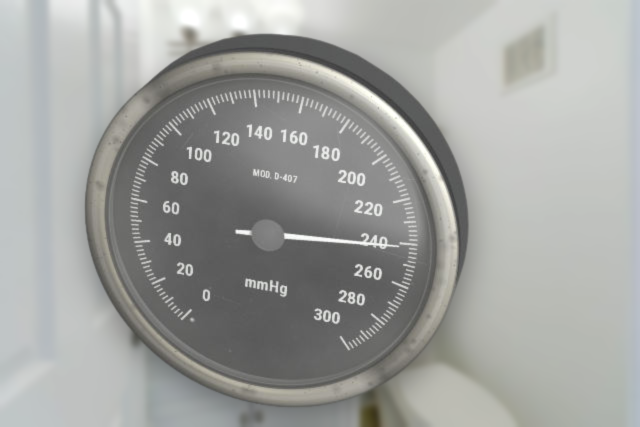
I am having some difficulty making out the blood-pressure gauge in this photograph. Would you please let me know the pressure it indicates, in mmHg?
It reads 240 mmHg
